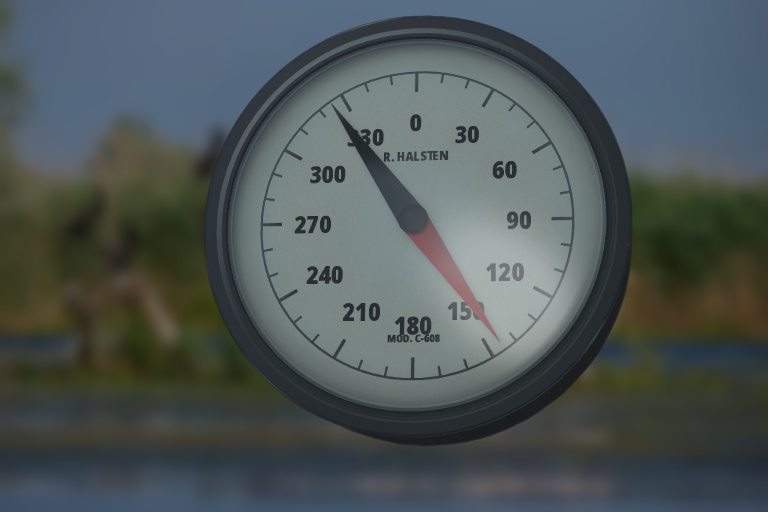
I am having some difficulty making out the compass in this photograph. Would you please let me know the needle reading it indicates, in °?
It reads 145 °
